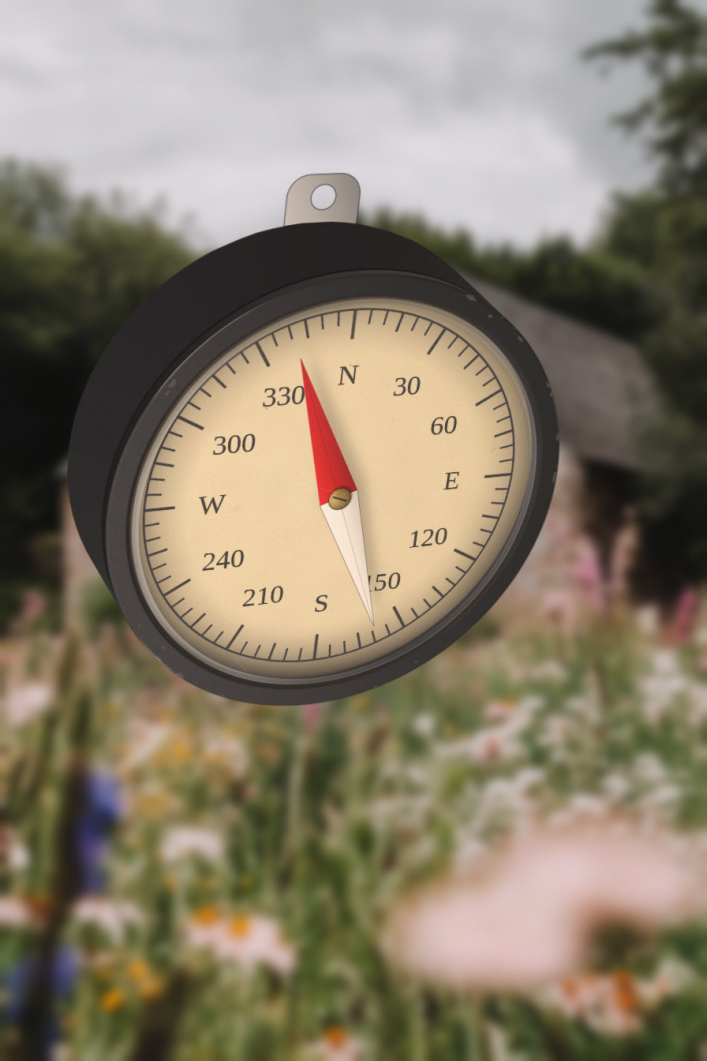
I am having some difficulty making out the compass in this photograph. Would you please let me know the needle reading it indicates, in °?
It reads 340 °
